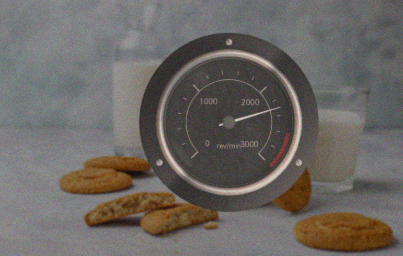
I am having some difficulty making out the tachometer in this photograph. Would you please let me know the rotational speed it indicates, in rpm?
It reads 2300 rpm
